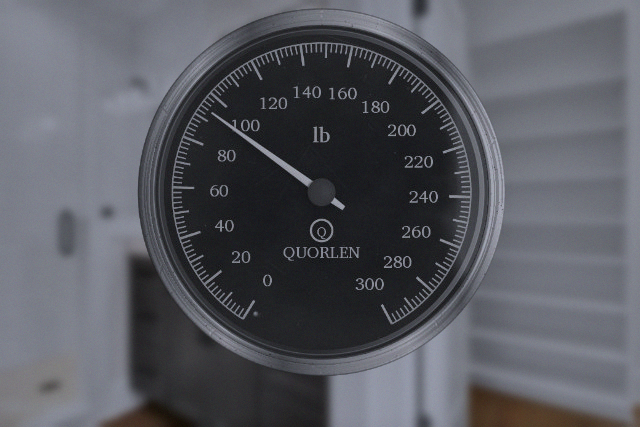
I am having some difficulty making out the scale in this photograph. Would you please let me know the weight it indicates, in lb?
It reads 94 lb
